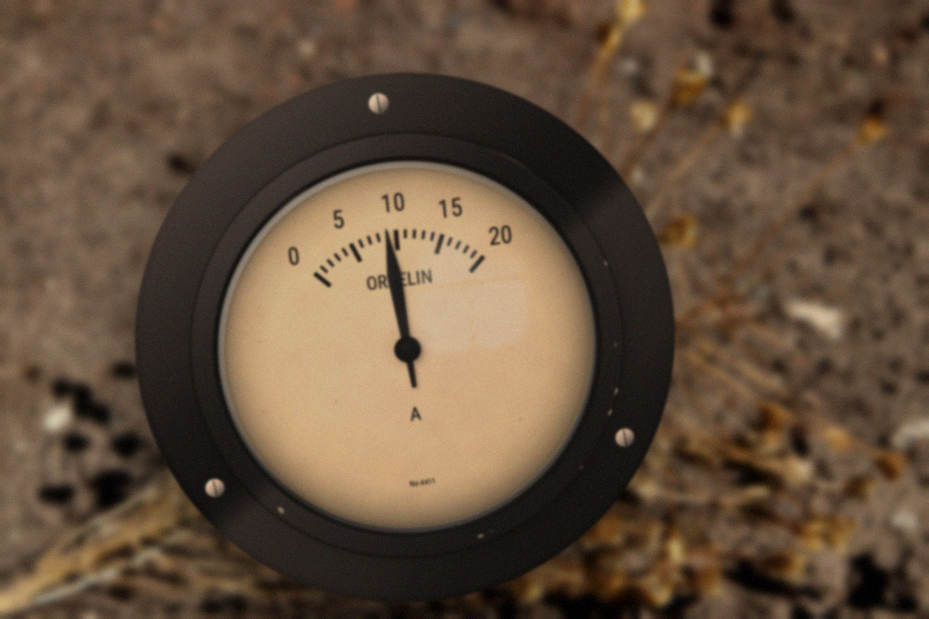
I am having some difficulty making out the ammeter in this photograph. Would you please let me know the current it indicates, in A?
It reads 9 A
